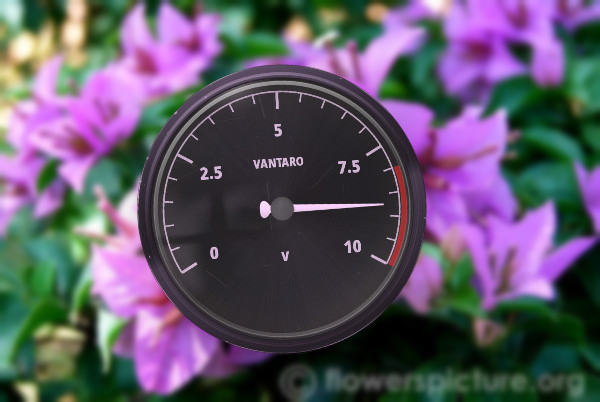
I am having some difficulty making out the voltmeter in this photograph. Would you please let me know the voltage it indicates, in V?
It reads 8.75 V
